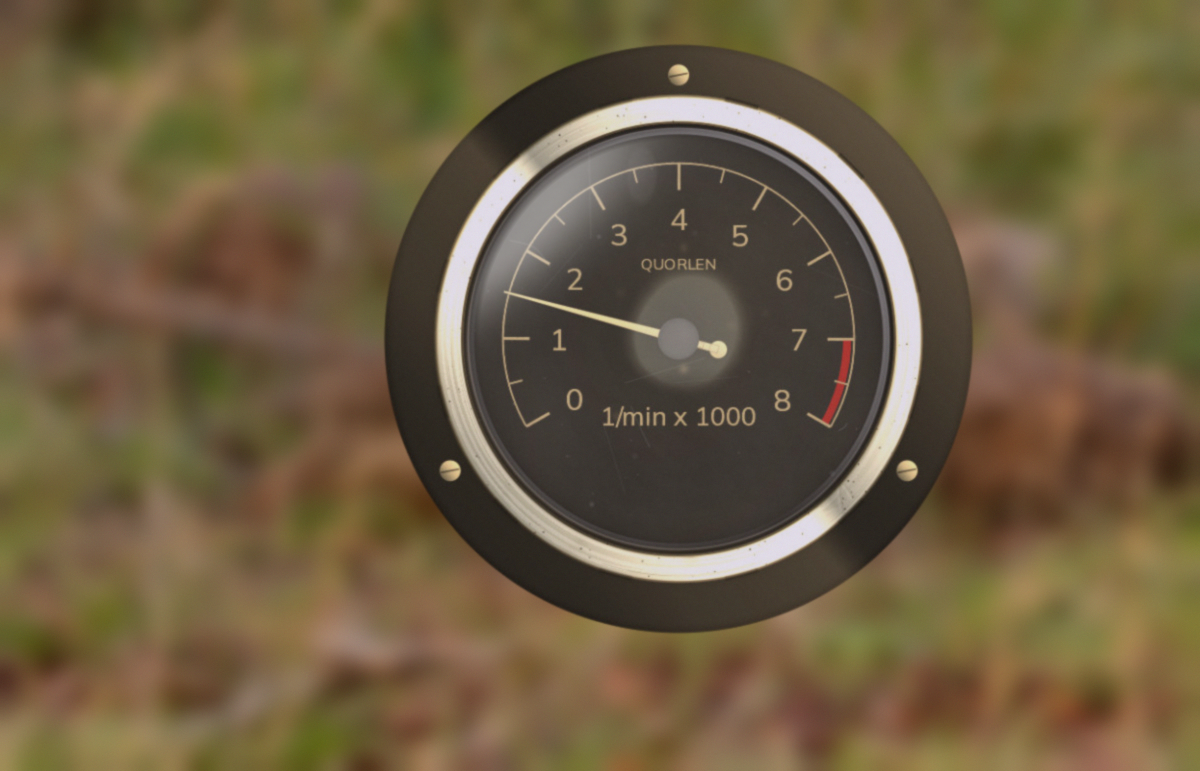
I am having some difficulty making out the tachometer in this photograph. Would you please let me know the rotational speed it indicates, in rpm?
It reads 1500 rpm
